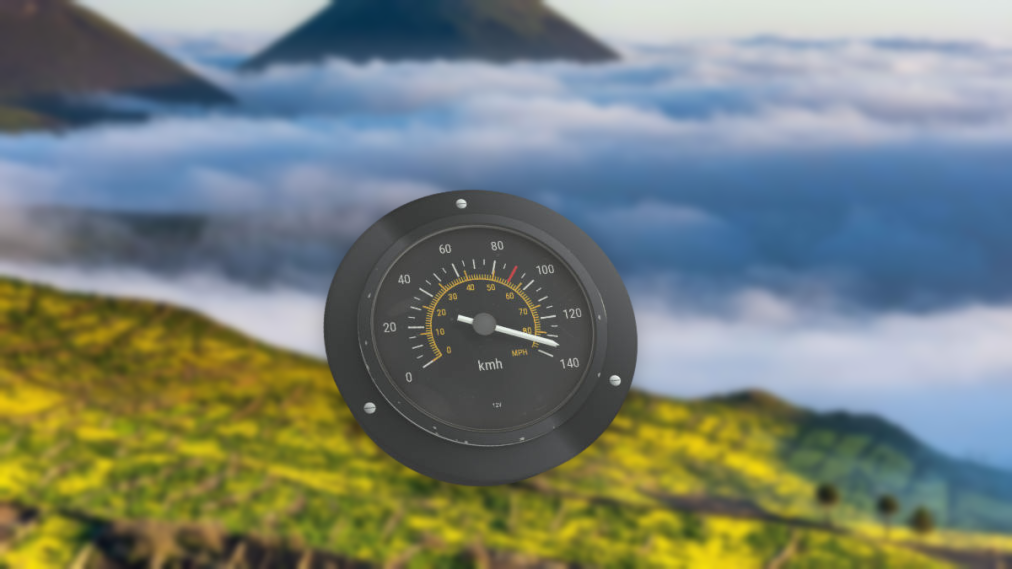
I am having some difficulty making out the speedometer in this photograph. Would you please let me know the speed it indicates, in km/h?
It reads 135 km/h
